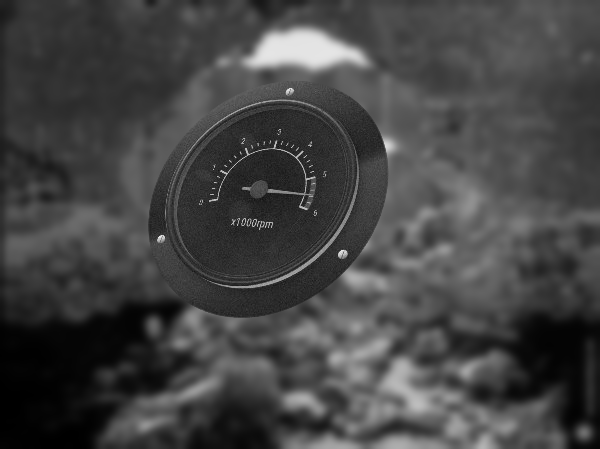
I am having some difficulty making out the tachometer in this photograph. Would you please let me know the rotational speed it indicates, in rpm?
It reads 5600 rpm
